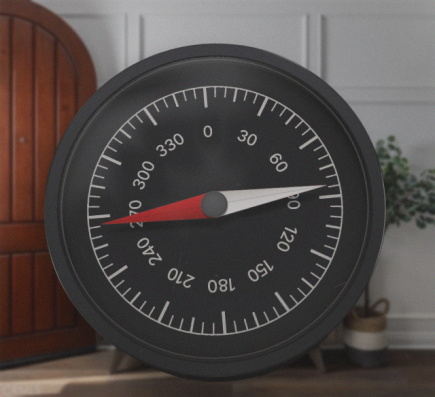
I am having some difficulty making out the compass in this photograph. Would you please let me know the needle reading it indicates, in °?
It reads 265 °
